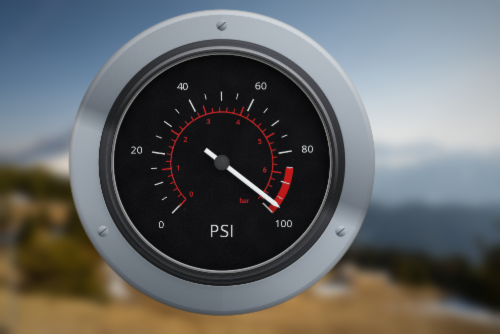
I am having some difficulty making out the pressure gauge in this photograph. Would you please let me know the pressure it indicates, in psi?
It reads 97.5 psi
